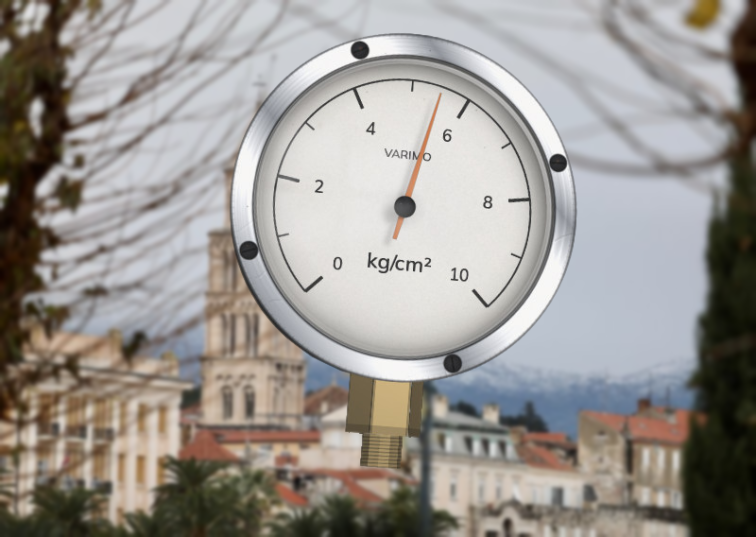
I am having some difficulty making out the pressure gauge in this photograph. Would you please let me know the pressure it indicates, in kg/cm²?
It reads 5.5 kg/cm²
